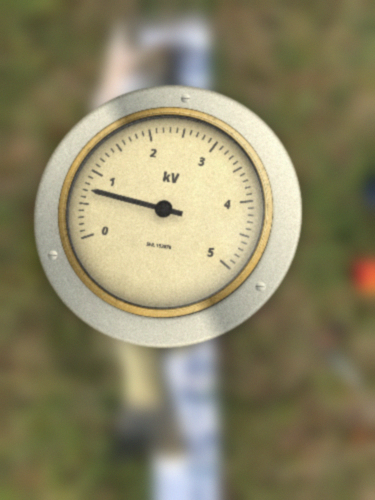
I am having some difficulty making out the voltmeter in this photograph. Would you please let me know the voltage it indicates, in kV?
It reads 0.7 kV
